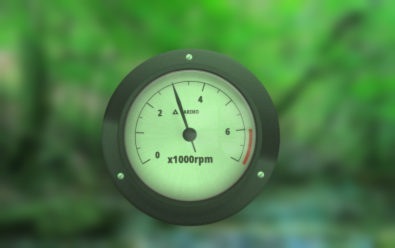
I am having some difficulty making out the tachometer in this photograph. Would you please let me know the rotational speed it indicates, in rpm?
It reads 3000 rpm
